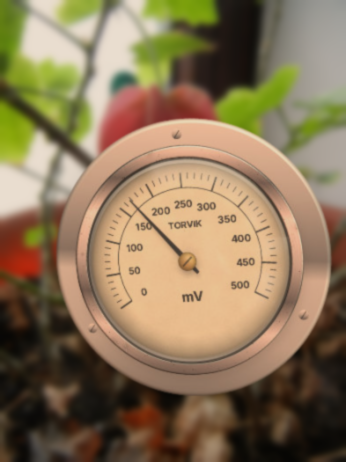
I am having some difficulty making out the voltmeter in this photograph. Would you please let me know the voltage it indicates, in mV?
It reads 170 mV
